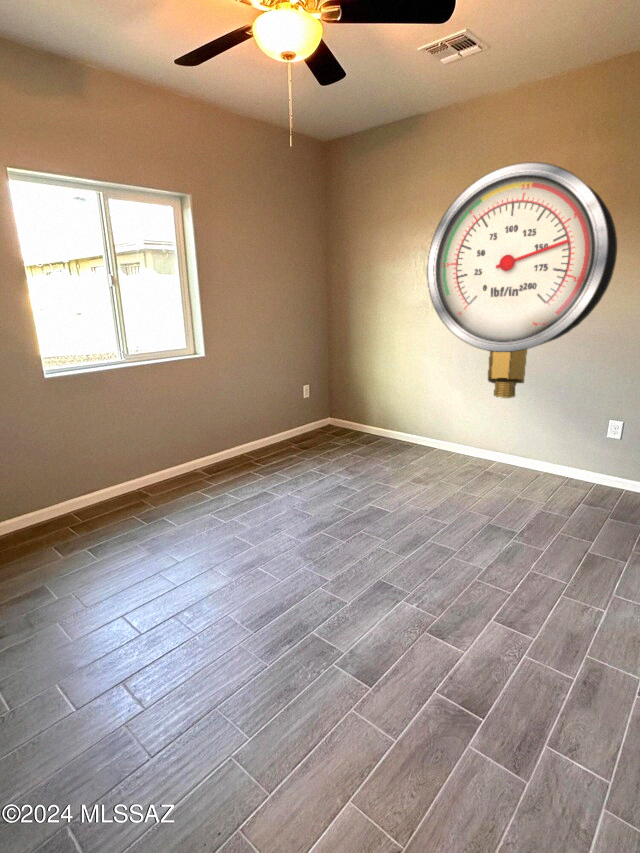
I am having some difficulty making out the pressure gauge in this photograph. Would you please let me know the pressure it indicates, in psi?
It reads 155 psi
